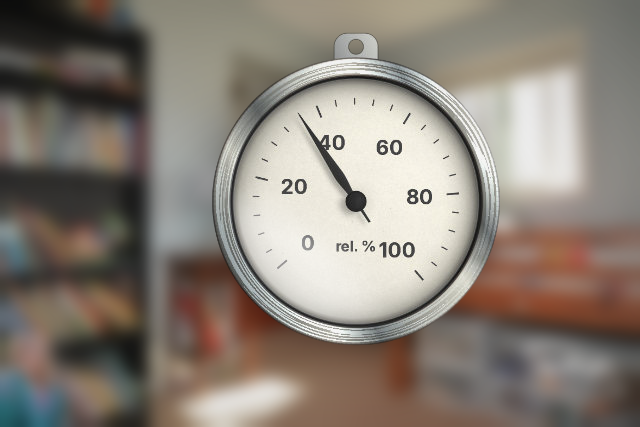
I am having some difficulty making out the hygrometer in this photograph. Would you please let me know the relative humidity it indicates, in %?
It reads 36 %
